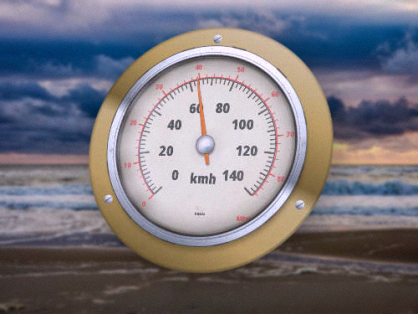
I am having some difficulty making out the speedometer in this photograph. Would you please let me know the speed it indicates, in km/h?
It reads 64 km/h
